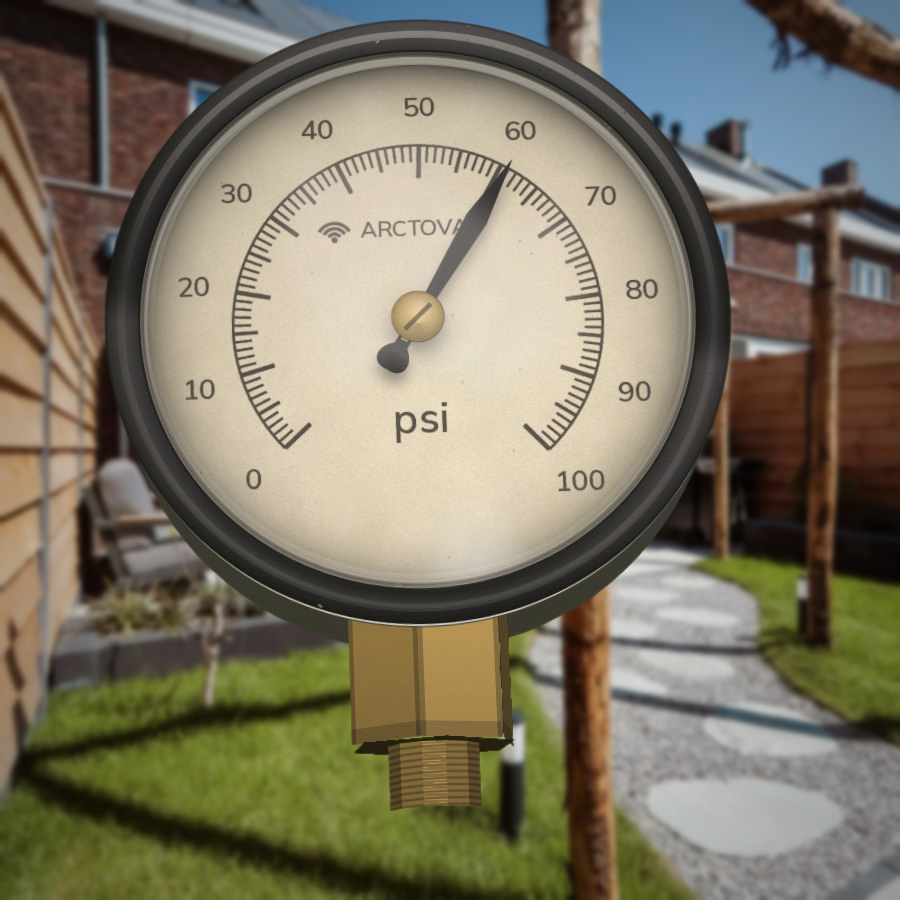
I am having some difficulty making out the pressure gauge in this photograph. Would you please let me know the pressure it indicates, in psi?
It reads 61 psi
